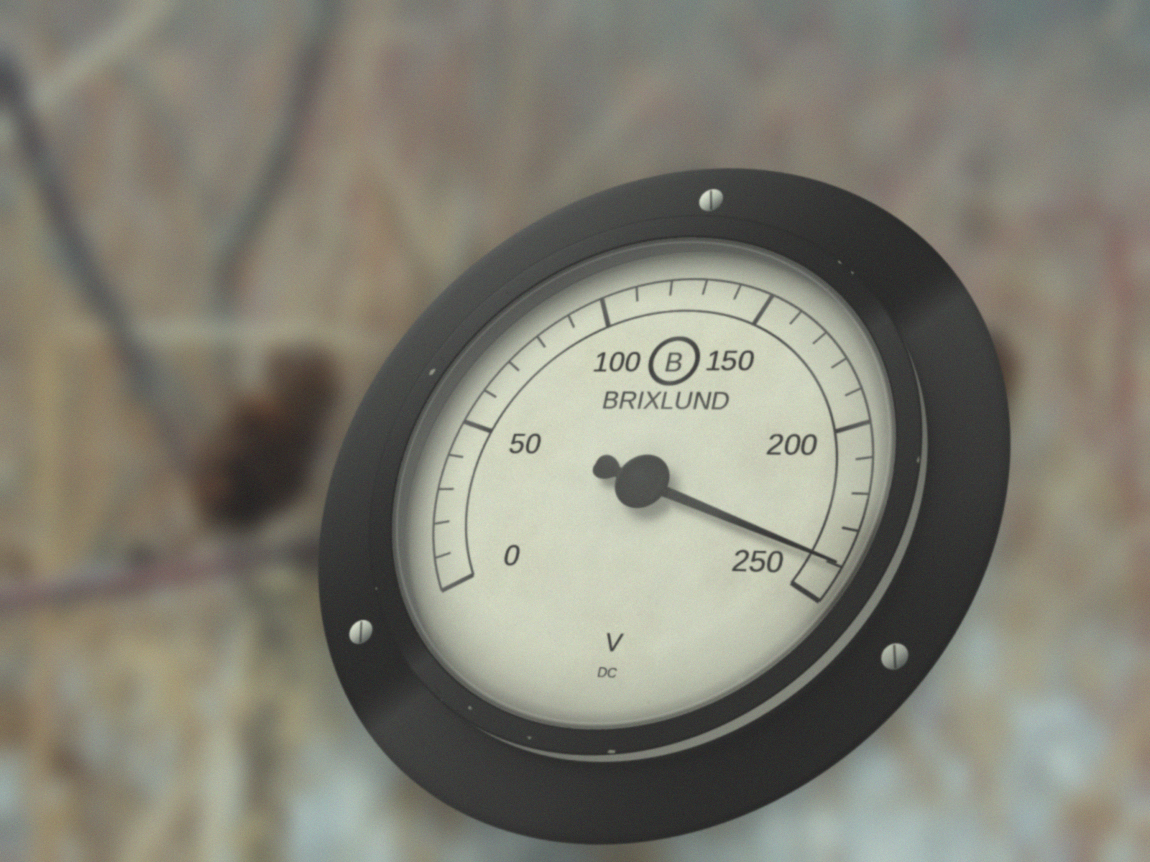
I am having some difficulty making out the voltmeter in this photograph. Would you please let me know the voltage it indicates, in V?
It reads 240 V
